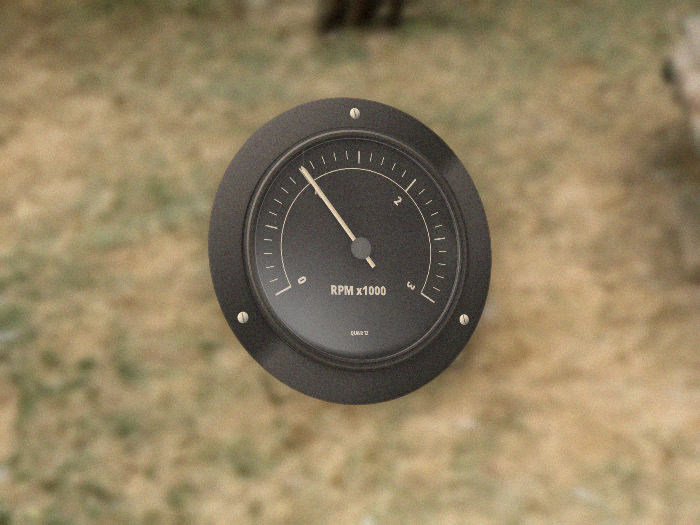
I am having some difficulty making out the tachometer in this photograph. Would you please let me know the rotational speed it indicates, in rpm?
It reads 1000 rpm
